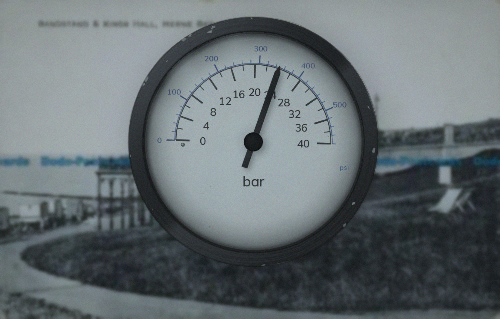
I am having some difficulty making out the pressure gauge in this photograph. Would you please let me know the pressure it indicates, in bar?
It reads 24 bar
